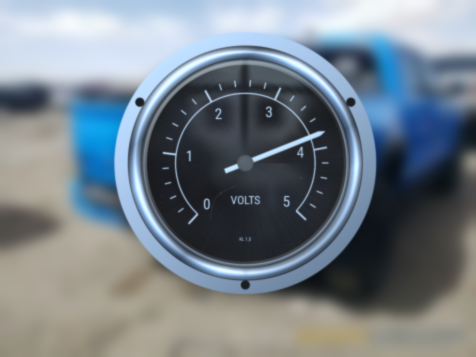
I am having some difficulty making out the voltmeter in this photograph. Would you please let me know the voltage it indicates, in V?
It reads 3.8 V
